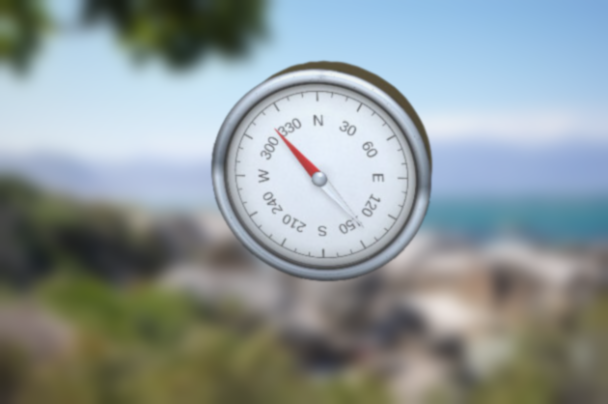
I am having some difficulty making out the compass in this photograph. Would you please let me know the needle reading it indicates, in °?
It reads 320 °
